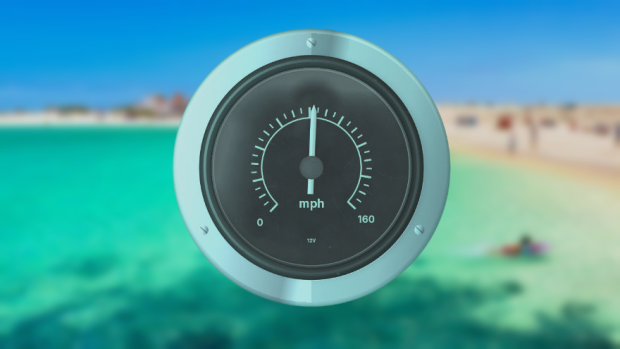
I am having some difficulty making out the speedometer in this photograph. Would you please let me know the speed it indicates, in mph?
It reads 82.5 mph
